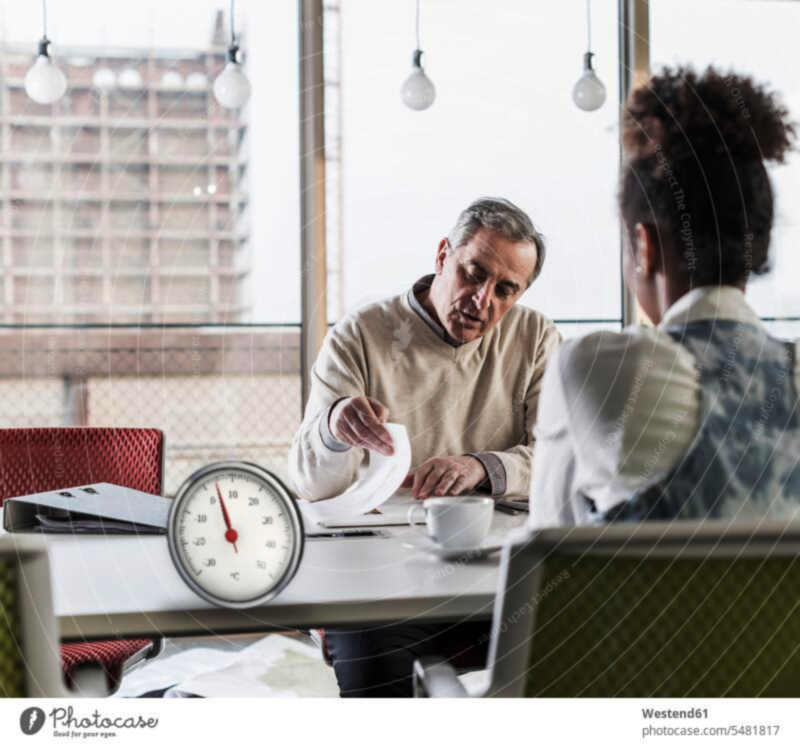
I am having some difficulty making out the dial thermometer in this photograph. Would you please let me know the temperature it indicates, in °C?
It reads 5 °C
